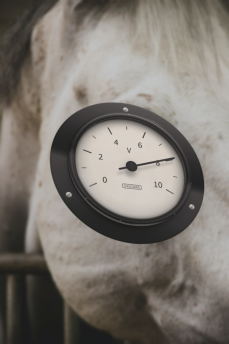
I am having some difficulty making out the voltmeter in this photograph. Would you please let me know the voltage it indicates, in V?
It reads 8 V
